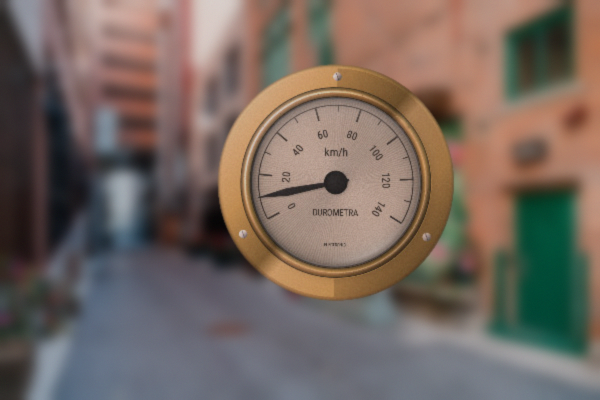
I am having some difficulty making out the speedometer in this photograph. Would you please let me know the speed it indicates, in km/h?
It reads 10 km/h
